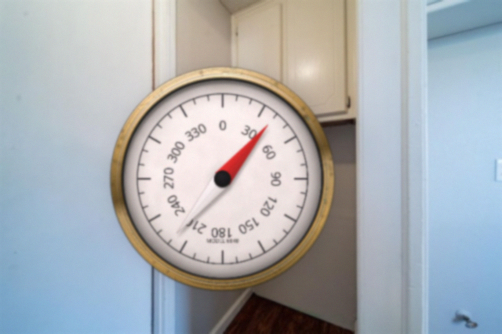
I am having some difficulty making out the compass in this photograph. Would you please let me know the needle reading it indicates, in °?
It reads 40 °
